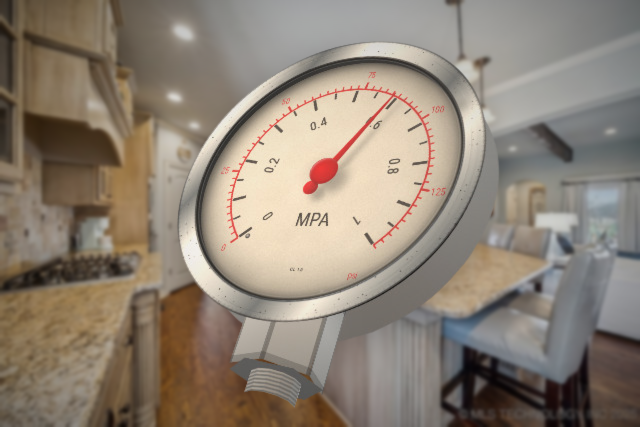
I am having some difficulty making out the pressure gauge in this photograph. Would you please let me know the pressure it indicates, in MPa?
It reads 0.6 MPa
